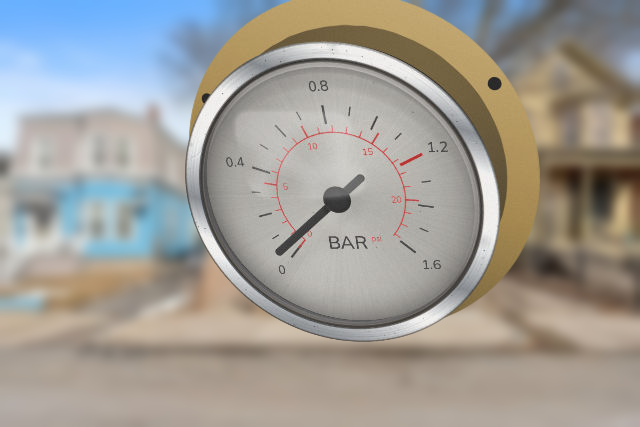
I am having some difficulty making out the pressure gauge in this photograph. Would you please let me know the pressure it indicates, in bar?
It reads 0.05 bar
